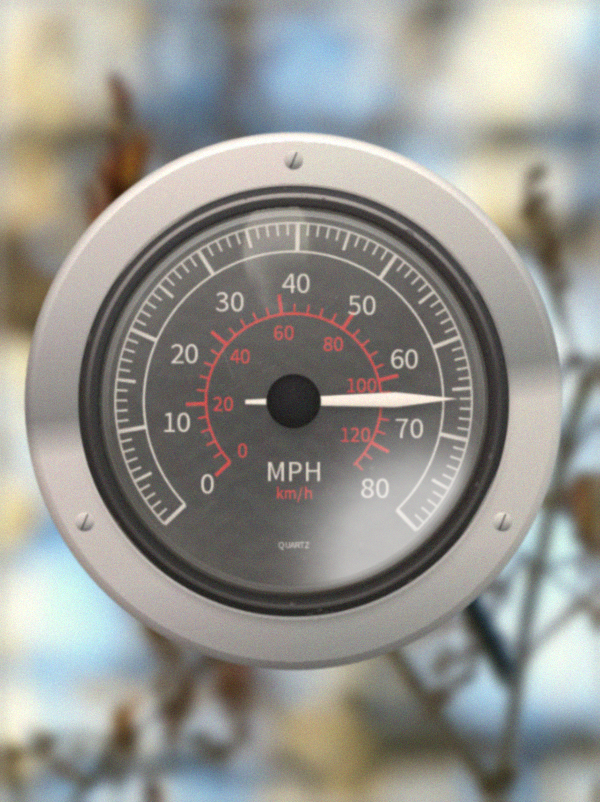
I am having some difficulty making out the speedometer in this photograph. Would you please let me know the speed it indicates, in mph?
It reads 66 mph
